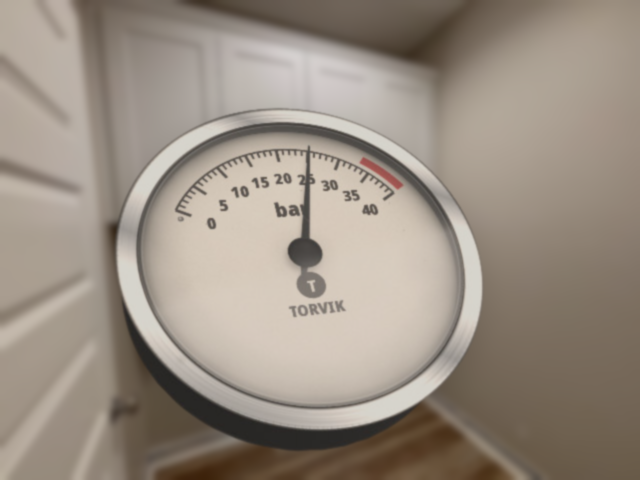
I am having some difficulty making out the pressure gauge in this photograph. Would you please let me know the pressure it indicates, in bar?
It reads 25 bar
